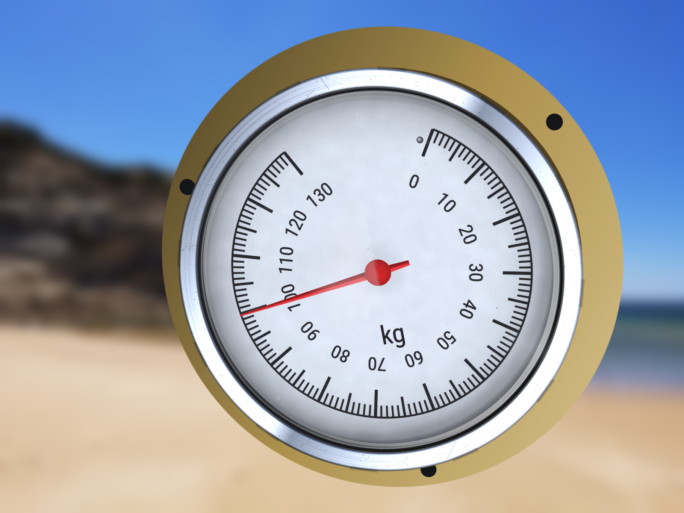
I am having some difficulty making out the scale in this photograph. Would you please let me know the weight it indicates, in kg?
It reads 100 kg
